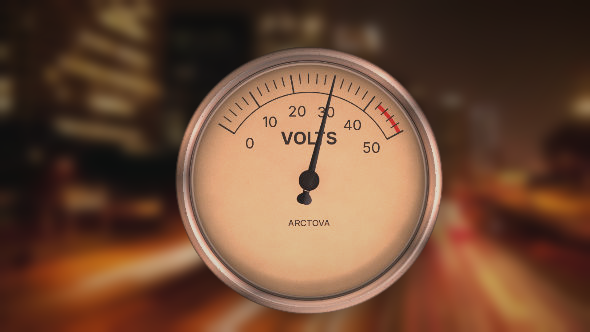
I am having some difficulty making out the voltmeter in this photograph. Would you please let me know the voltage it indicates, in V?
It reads 30 V
